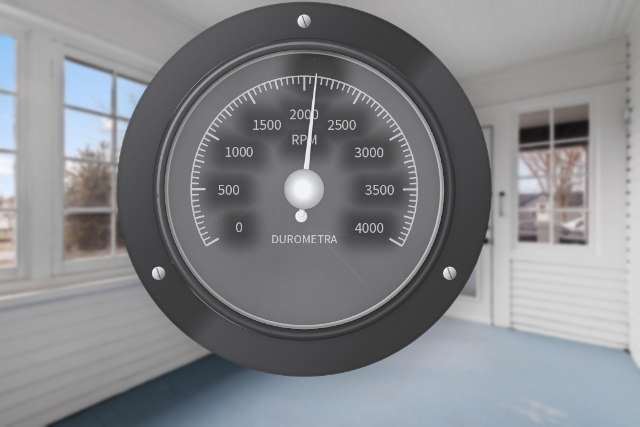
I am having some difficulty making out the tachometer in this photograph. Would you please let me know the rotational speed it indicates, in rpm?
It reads 2100 rpm
